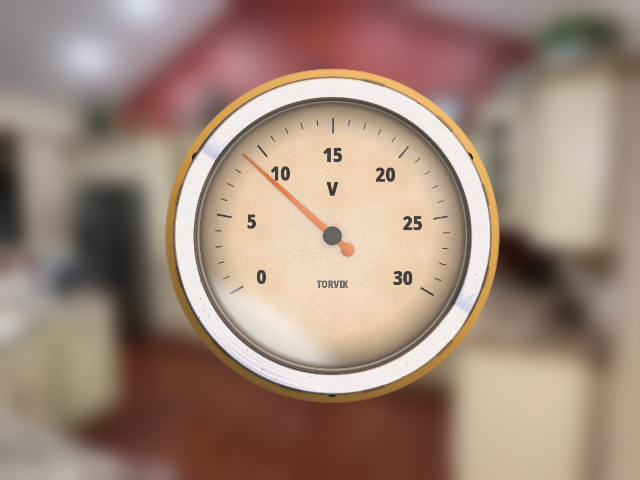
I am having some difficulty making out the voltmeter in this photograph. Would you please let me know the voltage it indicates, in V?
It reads 9 V
